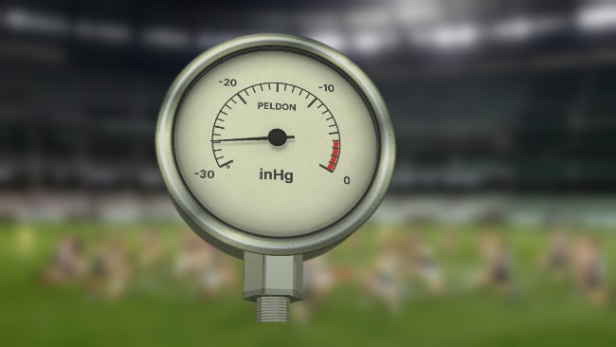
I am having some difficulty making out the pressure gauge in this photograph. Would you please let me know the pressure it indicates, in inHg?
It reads -27 inHg
